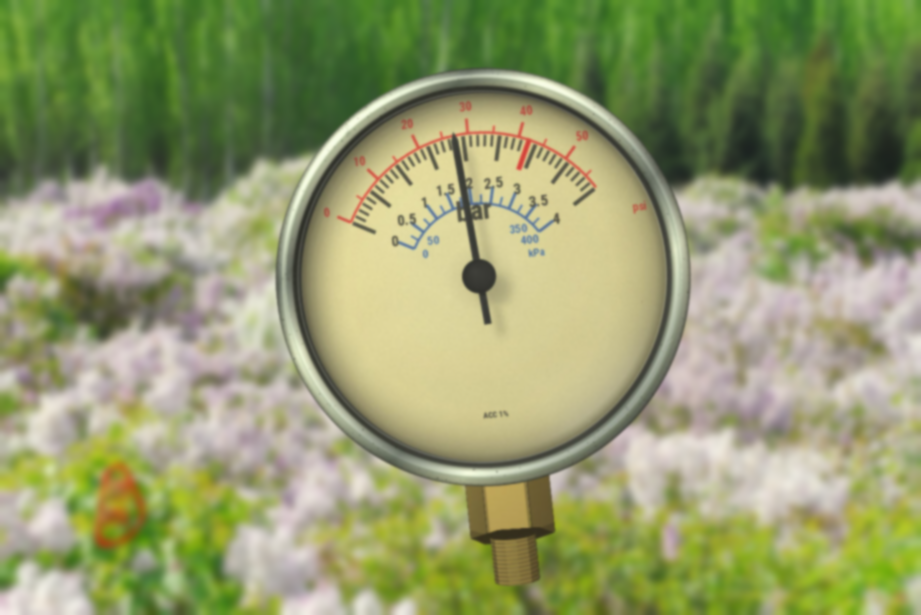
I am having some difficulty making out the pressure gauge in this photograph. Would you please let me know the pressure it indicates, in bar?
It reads 1.9 bar
